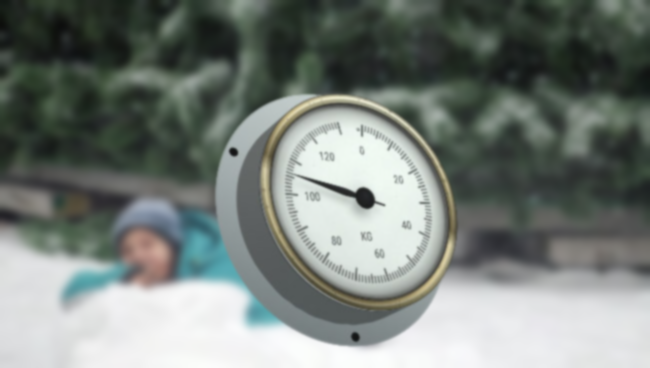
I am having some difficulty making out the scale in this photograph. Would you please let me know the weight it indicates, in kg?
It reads 105 kg
